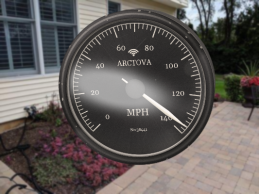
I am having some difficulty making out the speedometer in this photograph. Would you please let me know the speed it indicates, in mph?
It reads 136 mph
